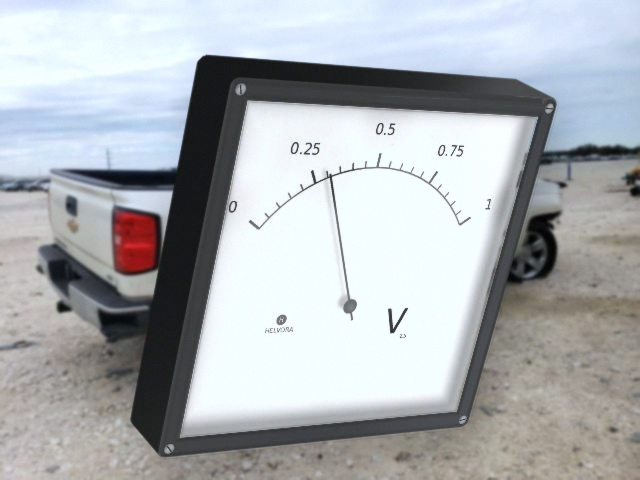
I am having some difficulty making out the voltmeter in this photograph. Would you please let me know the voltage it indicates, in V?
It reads 0.3 V
